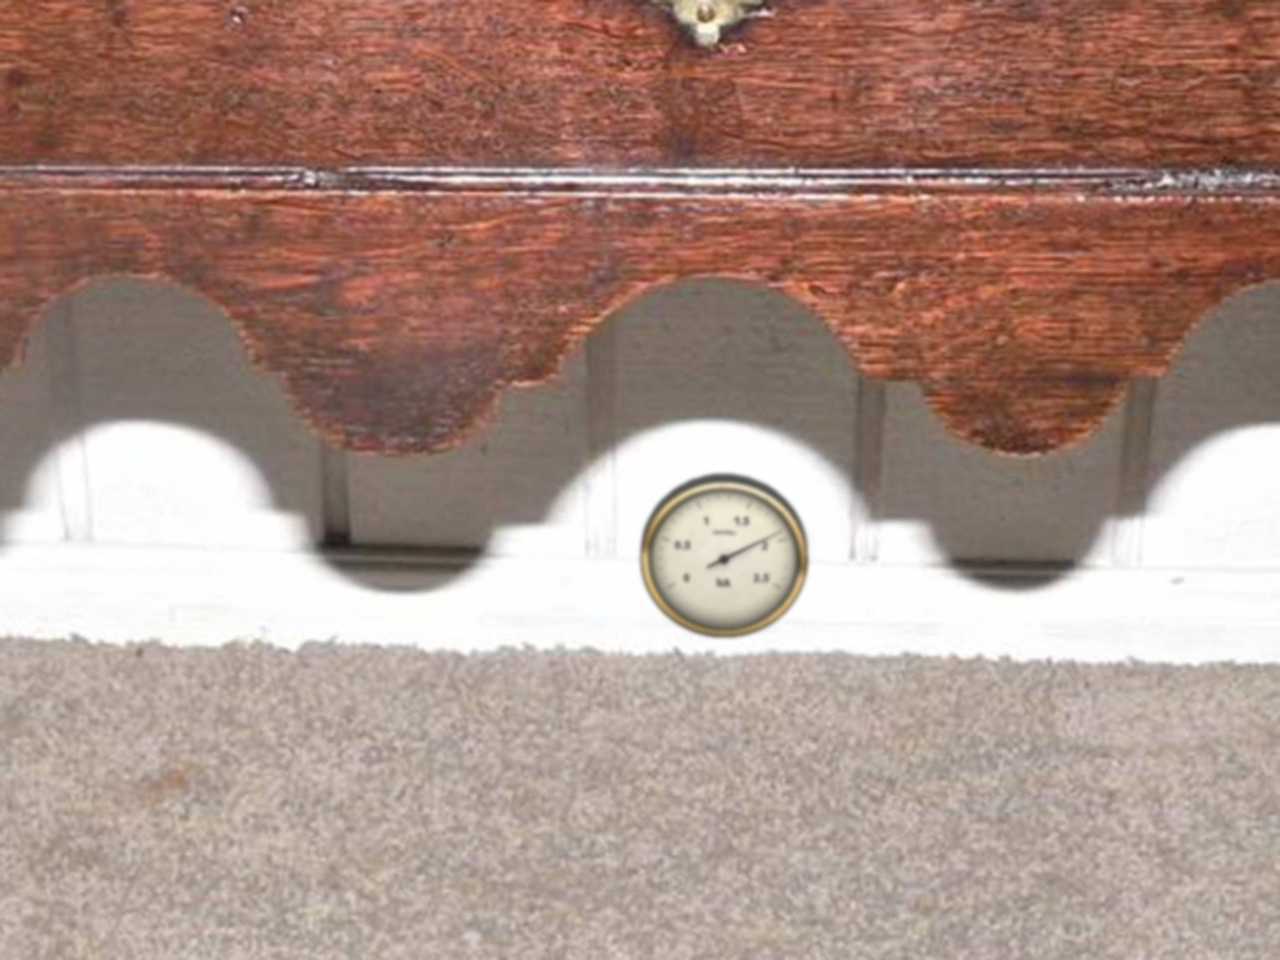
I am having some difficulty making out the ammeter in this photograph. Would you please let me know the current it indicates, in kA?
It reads 1.9 kA
